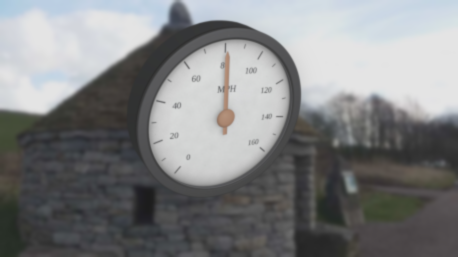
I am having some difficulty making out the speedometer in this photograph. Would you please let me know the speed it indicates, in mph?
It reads 80 mph
